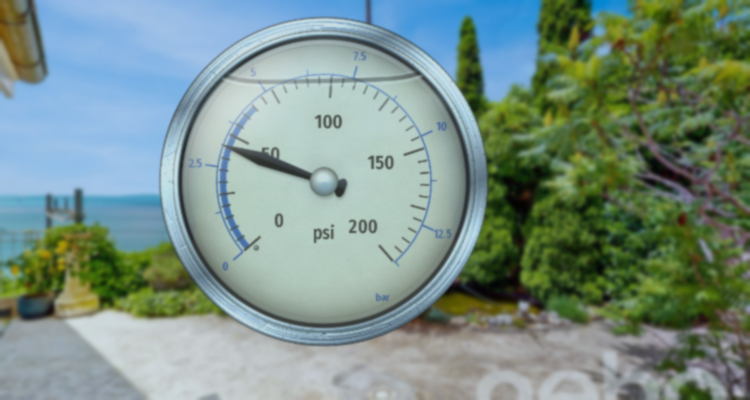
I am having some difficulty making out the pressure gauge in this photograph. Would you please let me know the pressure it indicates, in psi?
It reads 45 psi
